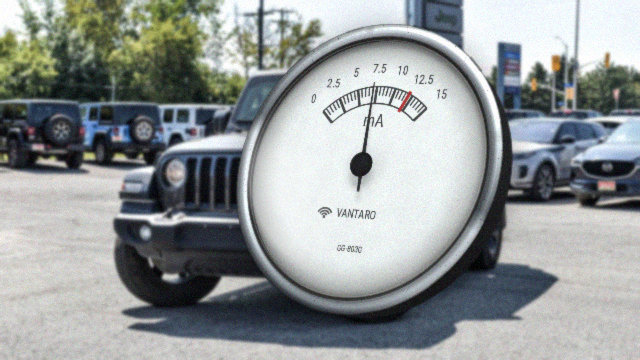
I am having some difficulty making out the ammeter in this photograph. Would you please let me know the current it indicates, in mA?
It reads 7.5 mA
